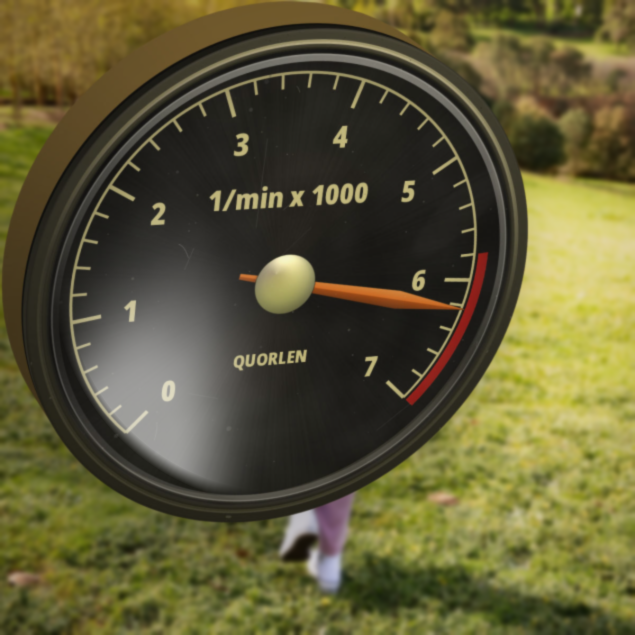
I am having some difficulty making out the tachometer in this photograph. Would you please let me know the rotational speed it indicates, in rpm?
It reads 6200 rpm
